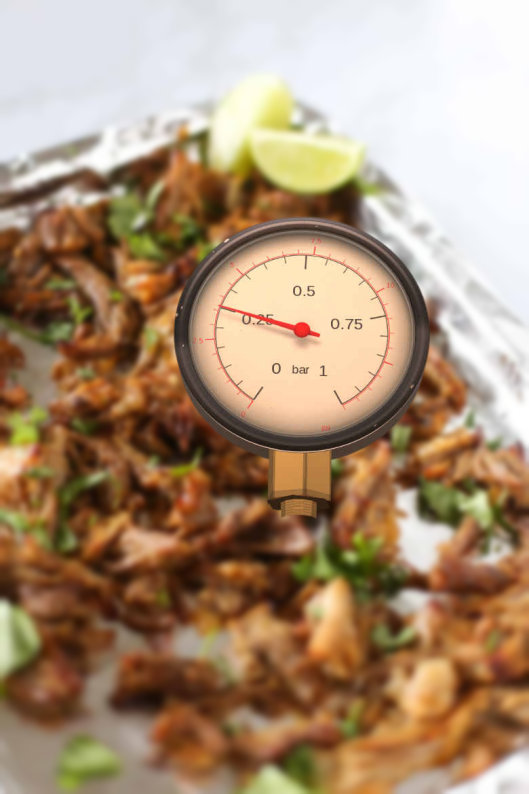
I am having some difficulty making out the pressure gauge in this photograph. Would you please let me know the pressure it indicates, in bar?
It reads 0.25 bar
